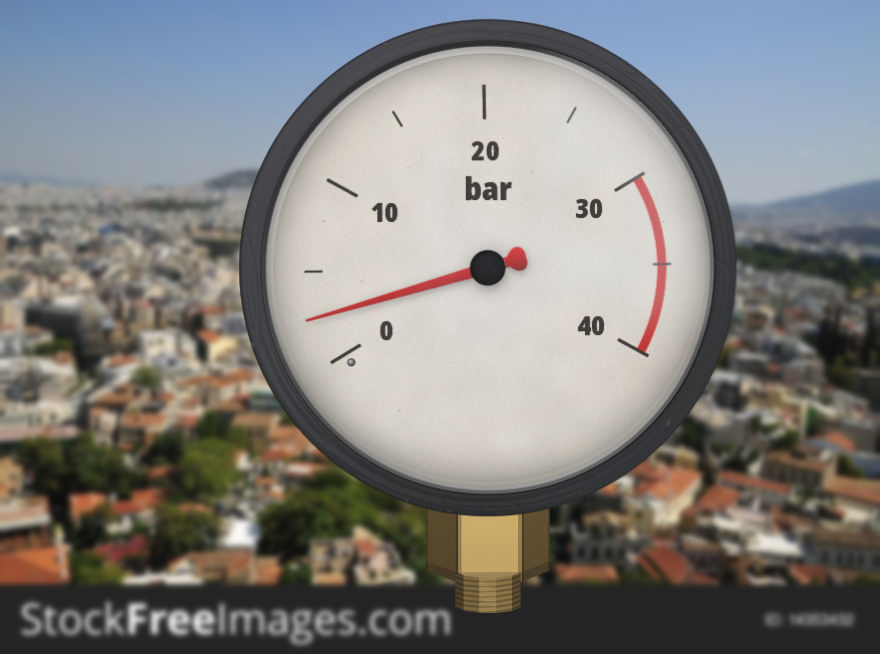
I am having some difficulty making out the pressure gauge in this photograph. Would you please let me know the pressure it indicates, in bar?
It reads 2.5 bar
